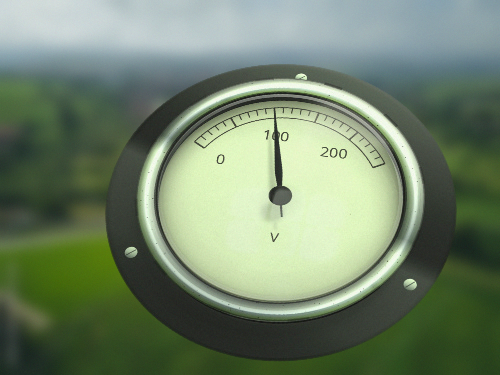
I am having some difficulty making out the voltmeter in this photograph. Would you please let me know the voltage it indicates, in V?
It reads 100 V
